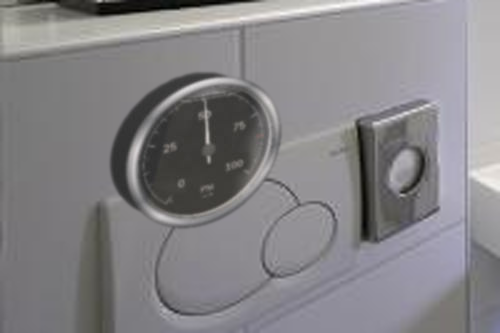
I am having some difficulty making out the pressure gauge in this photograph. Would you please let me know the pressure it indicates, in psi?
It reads 50 psi
